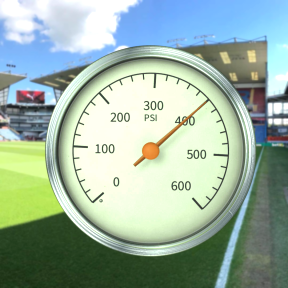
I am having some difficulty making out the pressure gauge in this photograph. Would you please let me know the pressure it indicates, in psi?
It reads 400 psi
